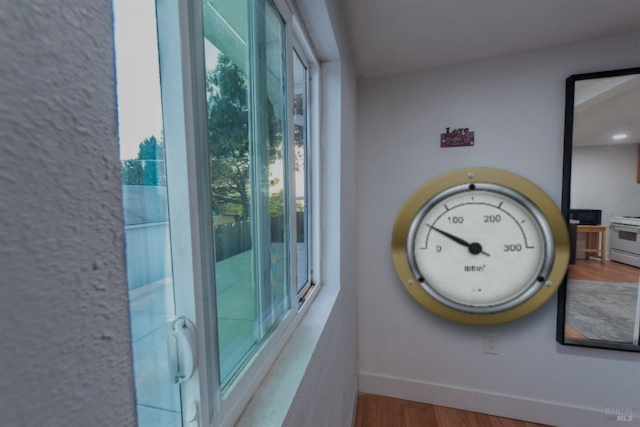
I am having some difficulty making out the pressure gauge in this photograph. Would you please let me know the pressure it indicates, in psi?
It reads 50 psi
